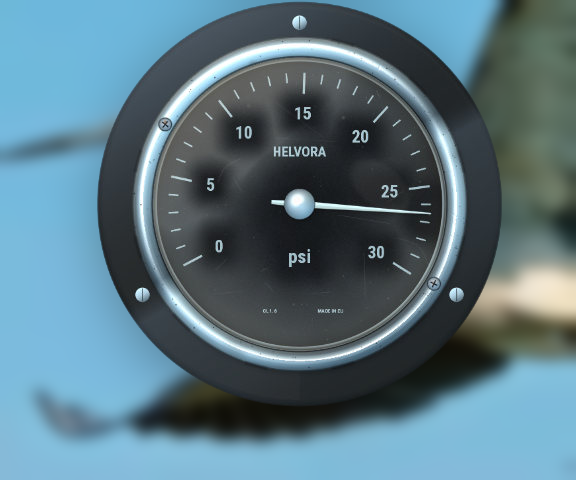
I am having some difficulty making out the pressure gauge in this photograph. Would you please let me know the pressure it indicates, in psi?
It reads 26.5 psi
